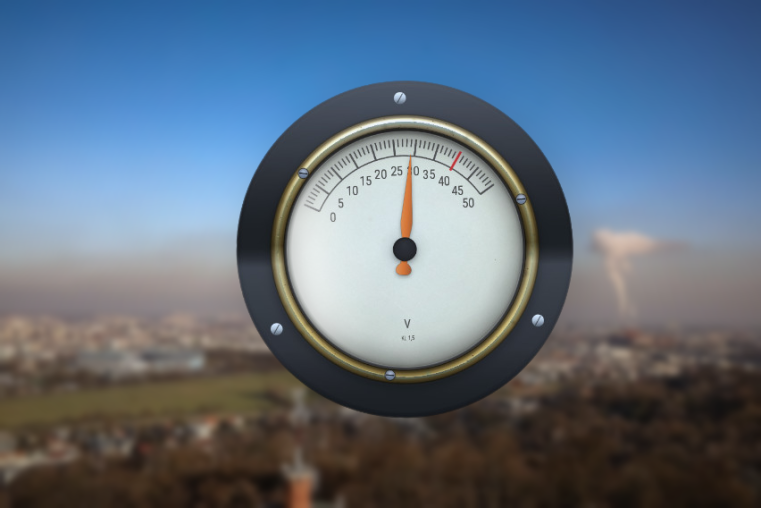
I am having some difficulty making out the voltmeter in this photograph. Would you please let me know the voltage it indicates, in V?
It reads 29 V
